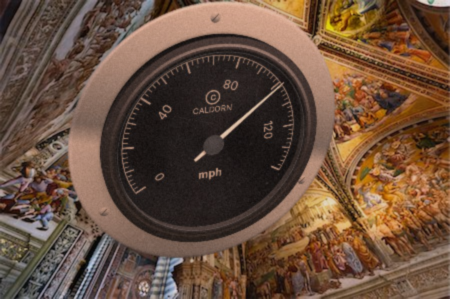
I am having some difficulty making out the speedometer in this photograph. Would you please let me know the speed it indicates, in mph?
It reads 100 mph
